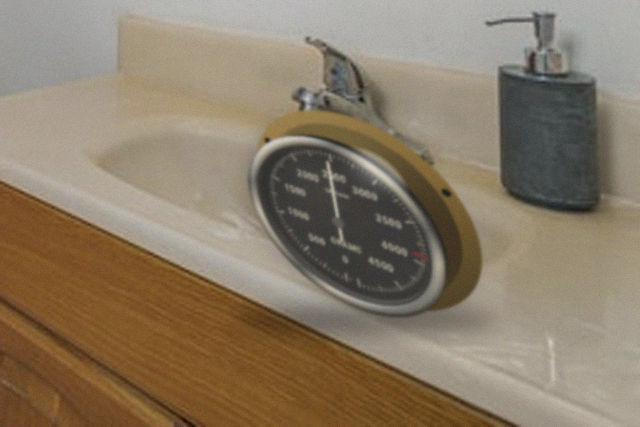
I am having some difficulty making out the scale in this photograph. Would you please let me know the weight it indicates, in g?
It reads 2500 g
